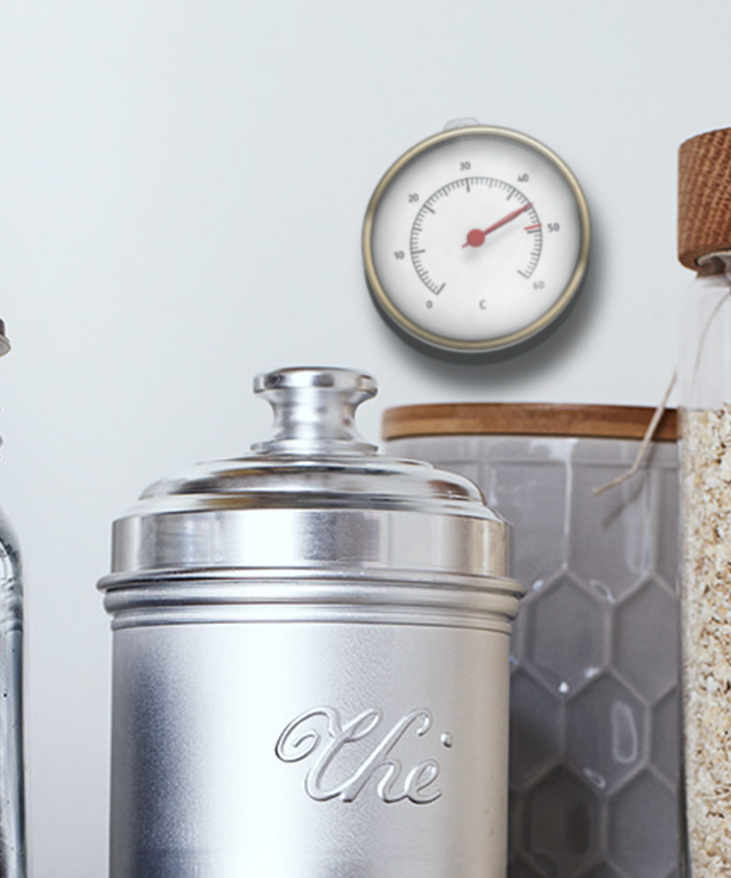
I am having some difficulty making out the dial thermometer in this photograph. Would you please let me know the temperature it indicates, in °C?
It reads 45 °C
